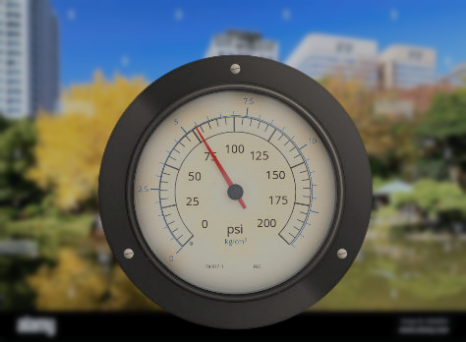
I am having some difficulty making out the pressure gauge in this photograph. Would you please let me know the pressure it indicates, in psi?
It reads 77.5 psi
